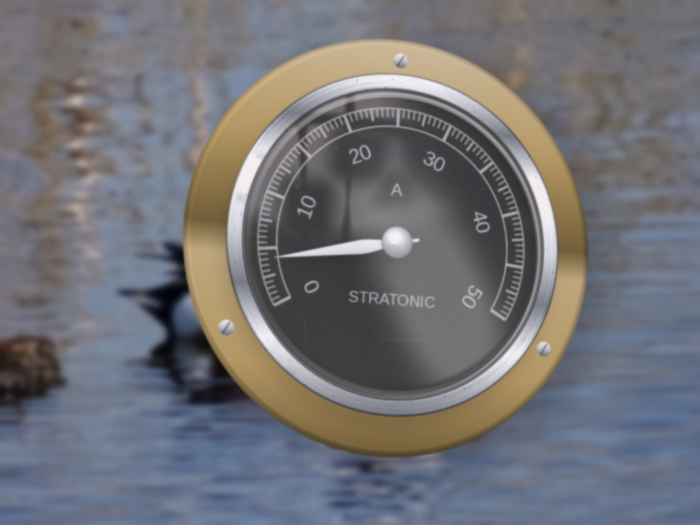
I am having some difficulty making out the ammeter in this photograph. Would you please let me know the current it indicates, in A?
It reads 4 A
